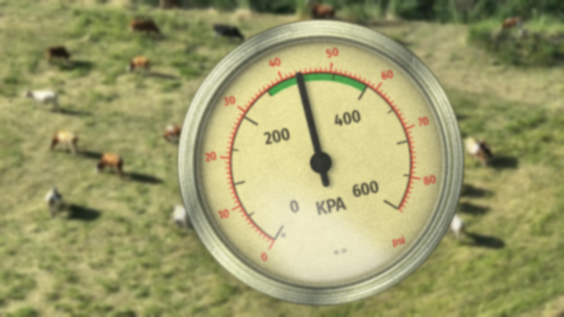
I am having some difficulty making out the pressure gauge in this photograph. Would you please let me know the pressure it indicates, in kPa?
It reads 300 kPa
